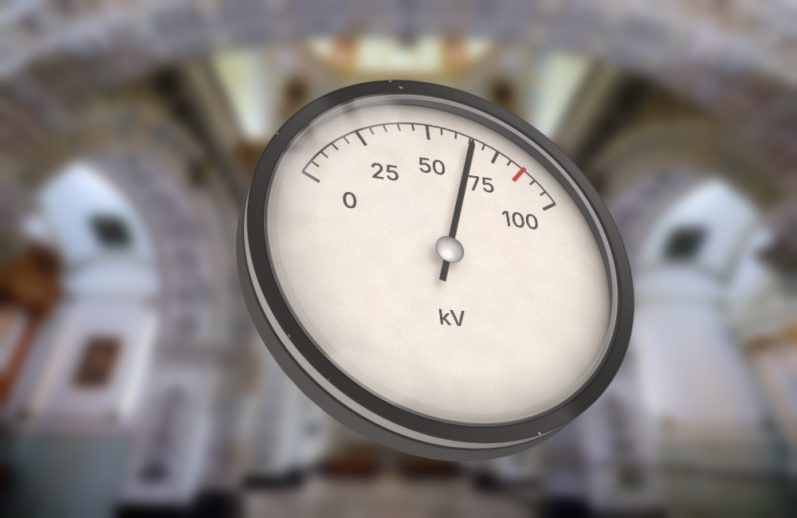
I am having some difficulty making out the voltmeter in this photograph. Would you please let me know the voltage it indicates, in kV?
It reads 65 kV
